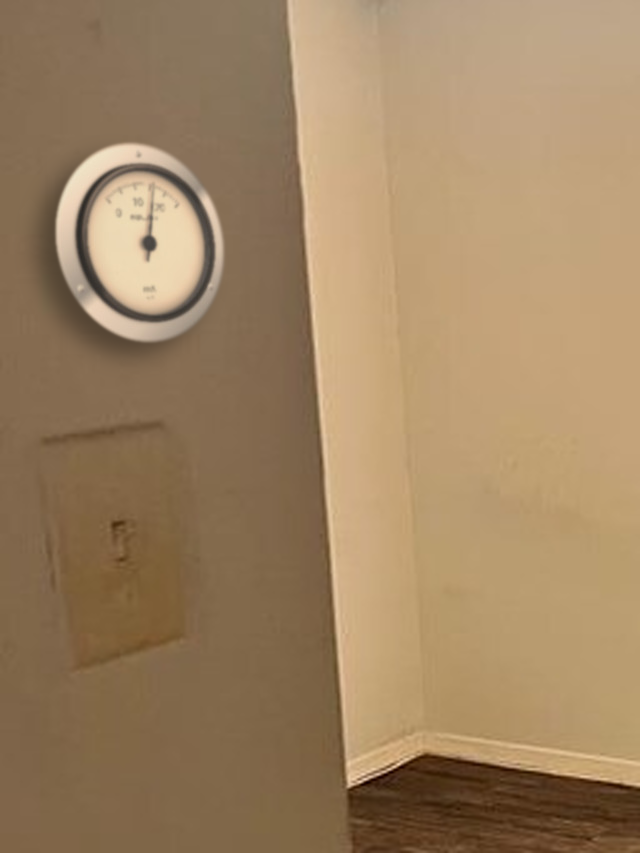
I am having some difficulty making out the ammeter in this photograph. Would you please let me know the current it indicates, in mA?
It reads 15 mA
